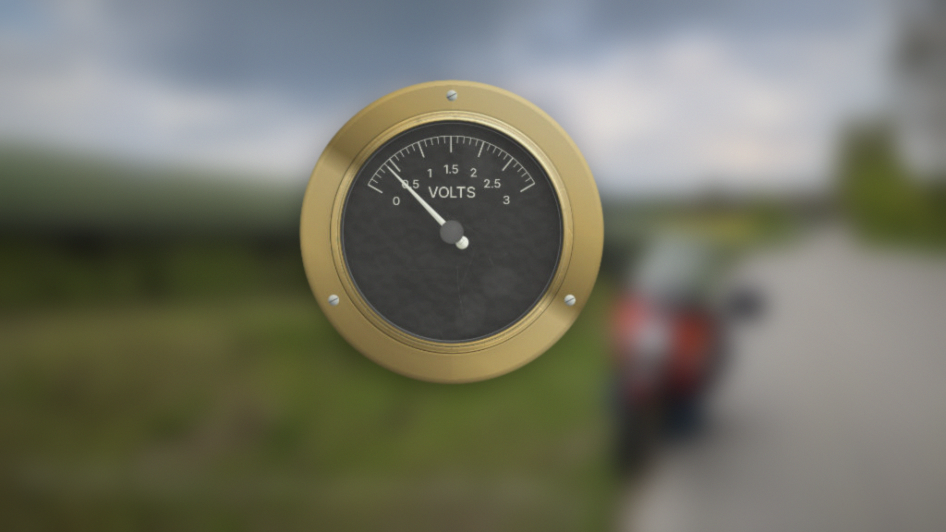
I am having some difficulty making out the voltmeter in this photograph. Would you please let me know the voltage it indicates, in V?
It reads 0.4 V
